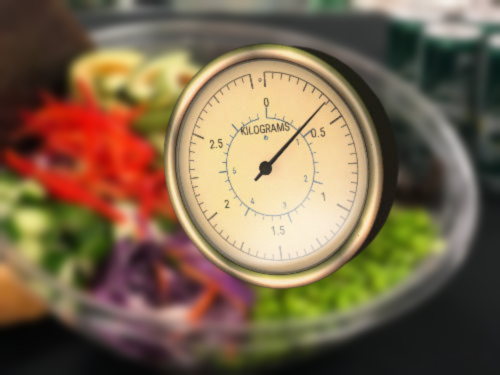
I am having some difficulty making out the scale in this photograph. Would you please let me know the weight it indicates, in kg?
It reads 0.4 kg
